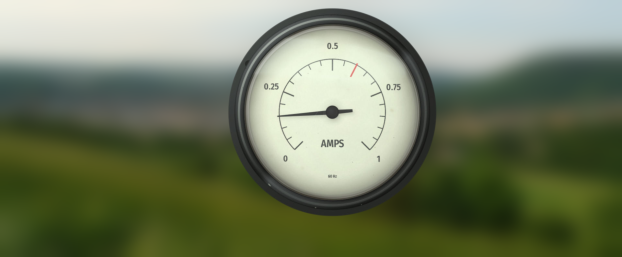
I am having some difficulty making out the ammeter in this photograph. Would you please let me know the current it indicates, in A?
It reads 0.15 A
